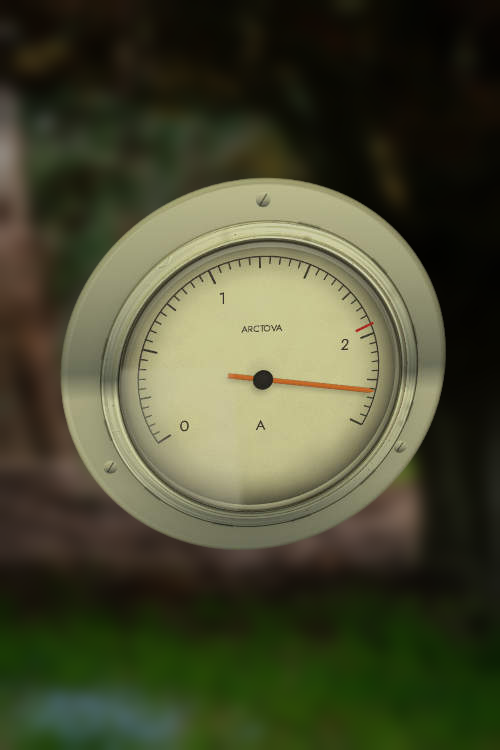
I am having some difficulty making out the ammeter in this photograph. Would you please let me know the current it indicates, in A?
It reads 2.3 A
